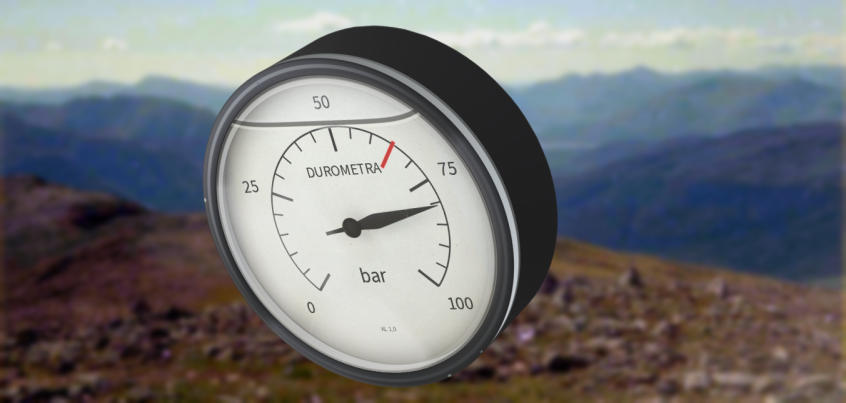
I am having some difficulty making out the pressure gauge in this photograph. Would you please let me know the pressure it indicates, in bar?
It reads 80 bar
